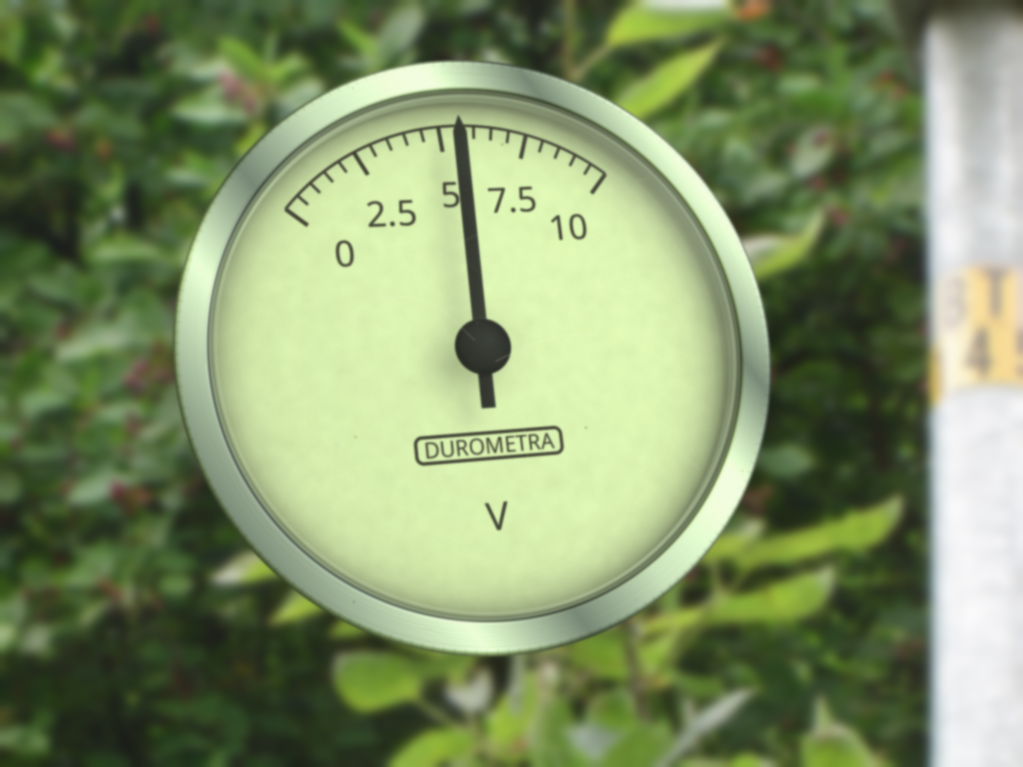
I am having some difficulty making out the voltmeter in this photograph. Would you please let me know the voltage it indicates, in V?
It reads 5.5 V
